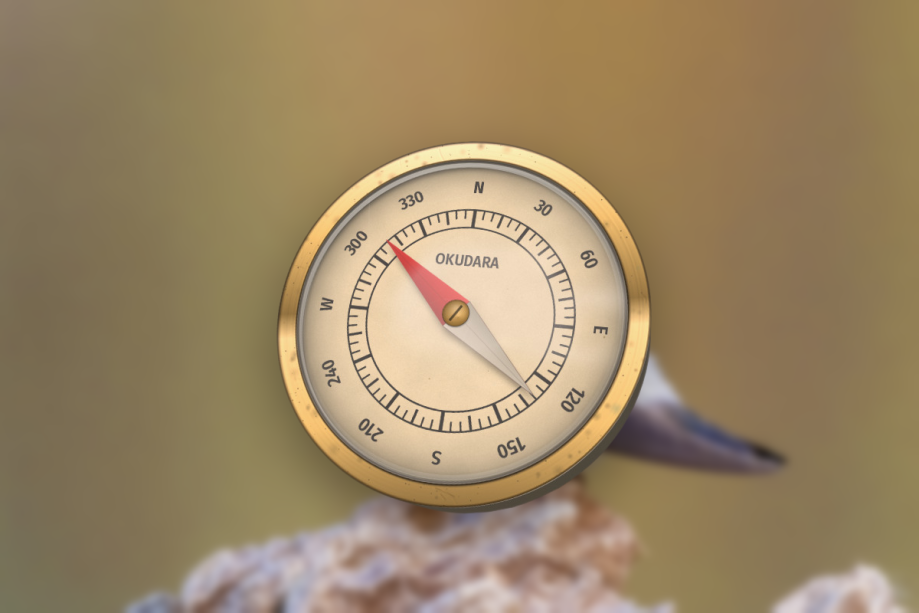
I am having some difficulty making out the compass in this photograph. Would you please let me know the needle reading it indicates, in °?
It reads 310 °
